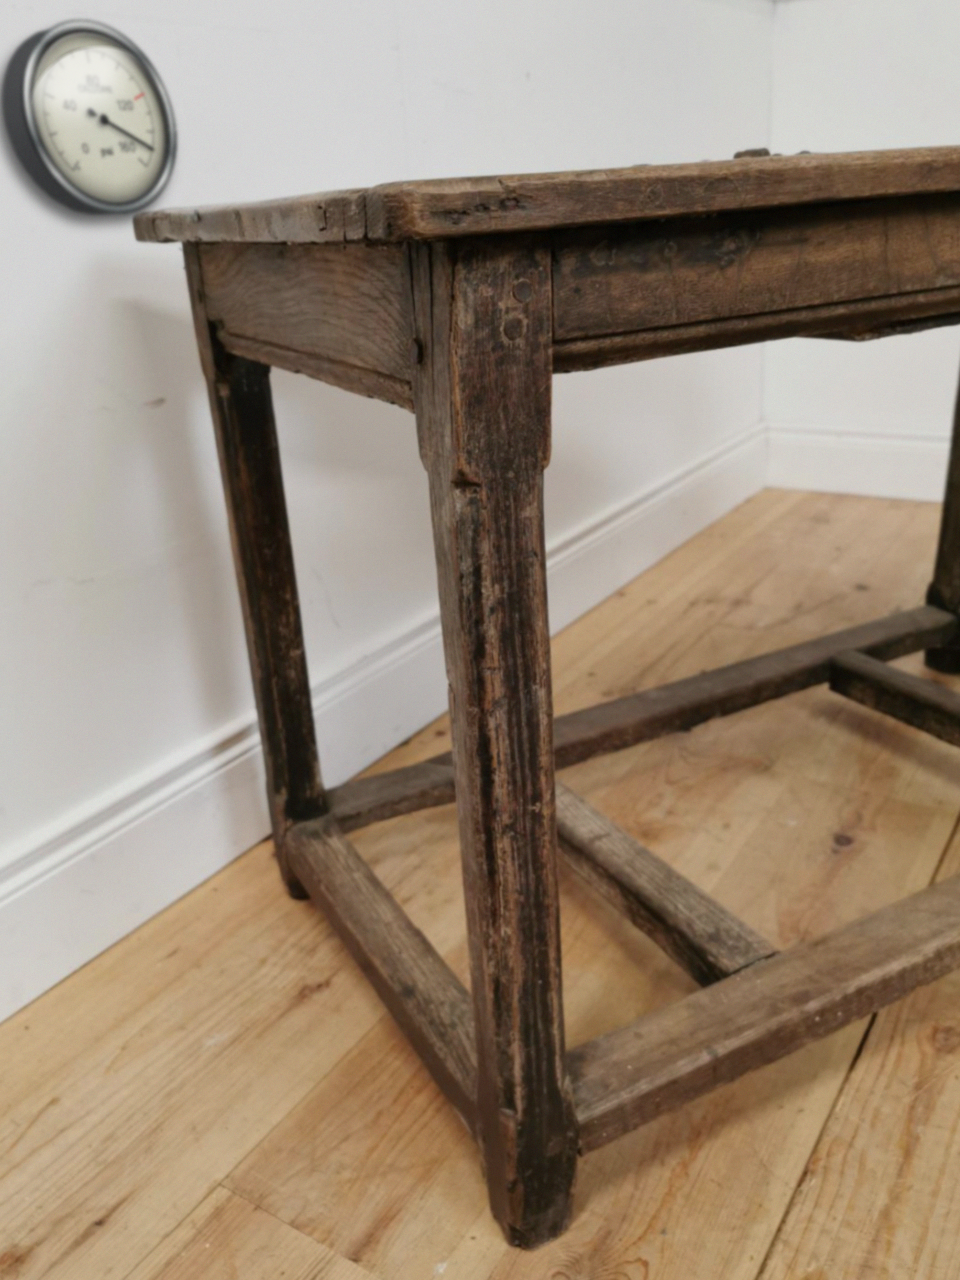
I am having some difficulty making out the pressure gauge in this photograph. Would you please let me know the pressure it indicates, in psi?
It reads 150 psi
